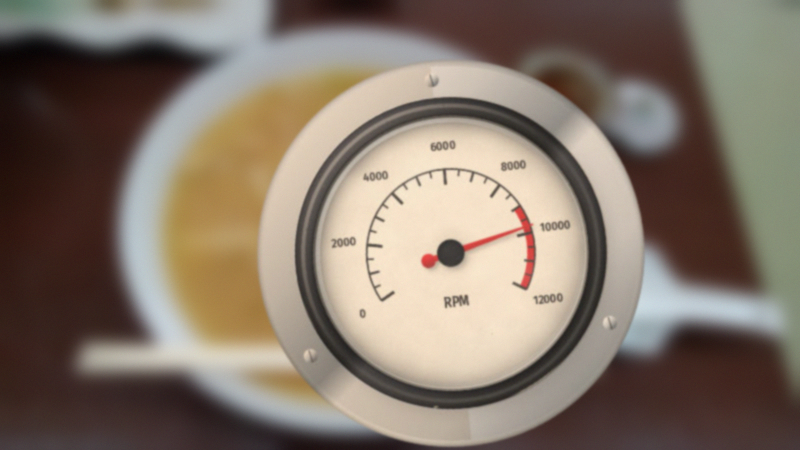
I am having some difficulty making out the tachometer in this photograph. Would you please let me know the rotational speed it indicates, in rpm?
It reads 9750 rpm
